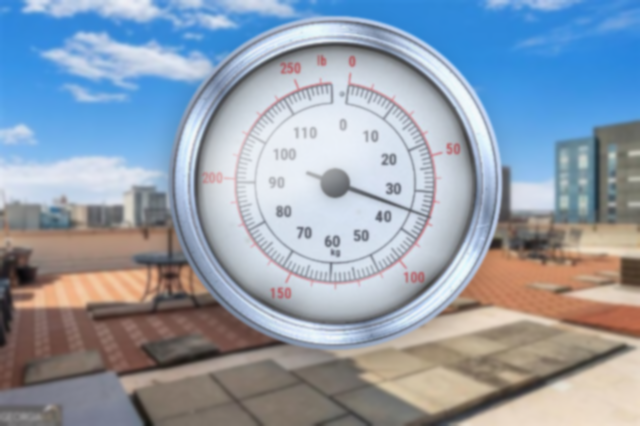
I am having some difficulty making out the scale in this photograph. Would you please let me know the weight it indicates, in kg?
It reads 35 kg
